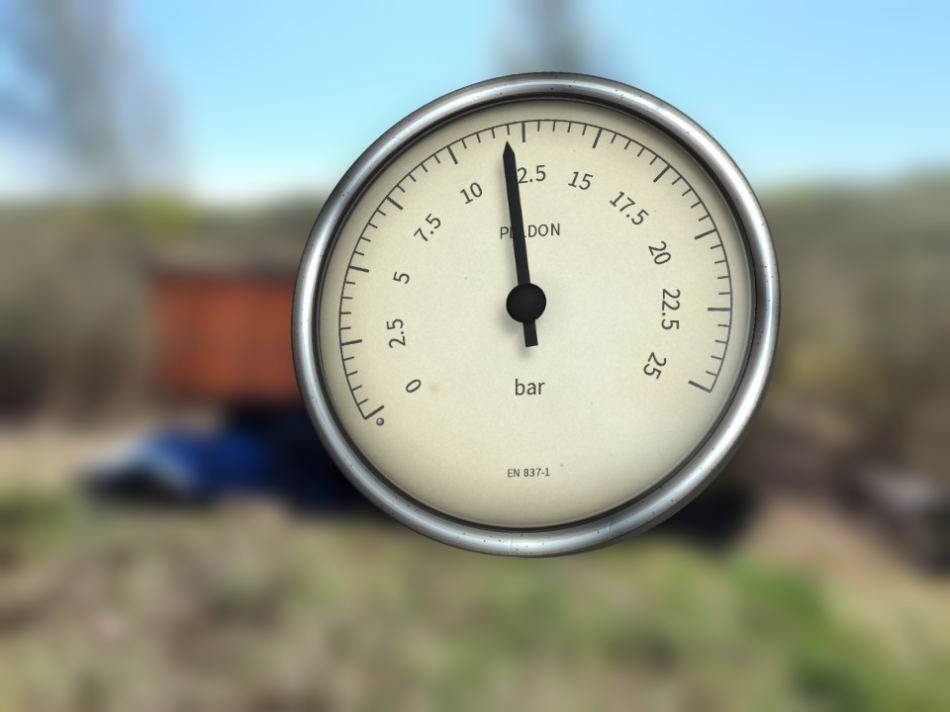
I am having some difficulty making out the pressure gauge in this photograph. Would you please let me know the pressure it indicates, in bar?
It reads 12 bar
